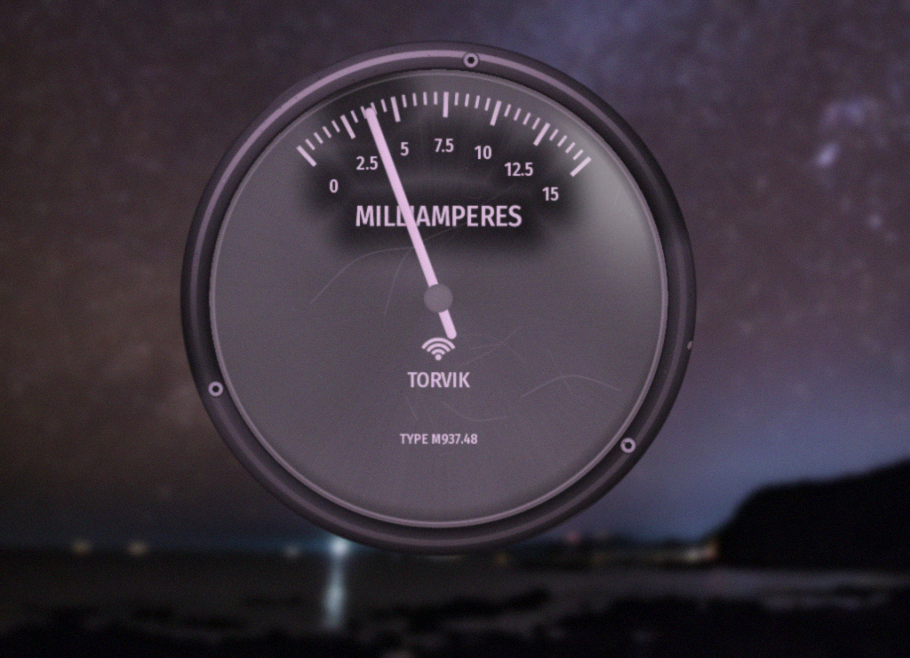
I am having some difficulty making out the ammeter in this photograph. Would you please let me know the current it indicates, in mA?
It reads 3.75 mA
